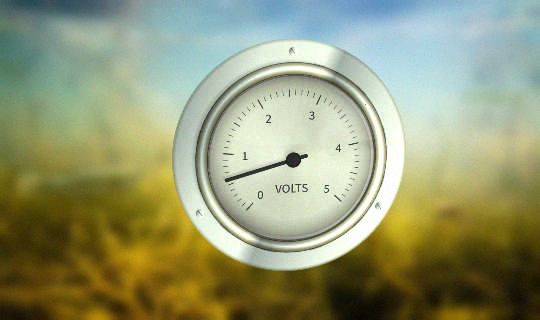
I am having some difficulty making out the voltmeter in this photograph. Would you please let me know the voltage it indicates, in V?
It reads 0.6 V
